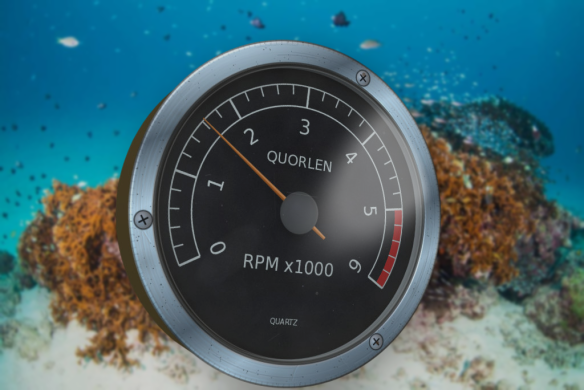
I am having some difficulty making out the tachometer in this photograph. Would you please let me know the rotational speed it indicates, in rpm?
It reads 1600 rpm
